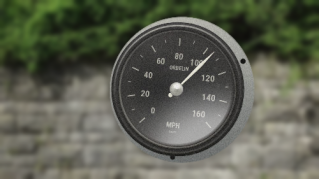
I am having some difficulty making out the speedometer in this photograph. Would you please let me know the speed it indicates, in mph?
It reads 105 mph
